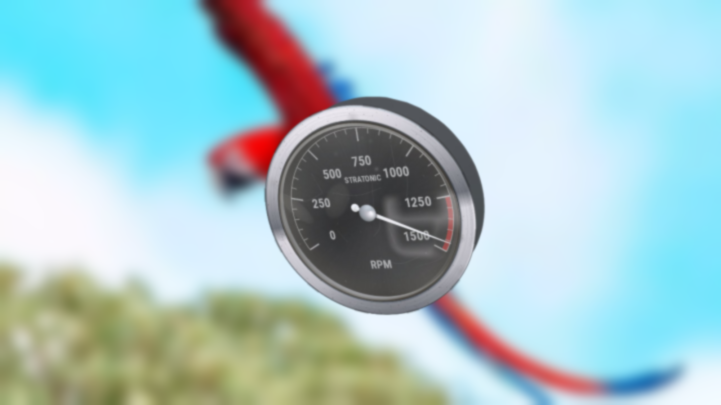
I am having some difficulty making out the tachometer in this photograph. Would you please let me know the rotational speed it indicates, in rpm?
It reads 1450 rpm
